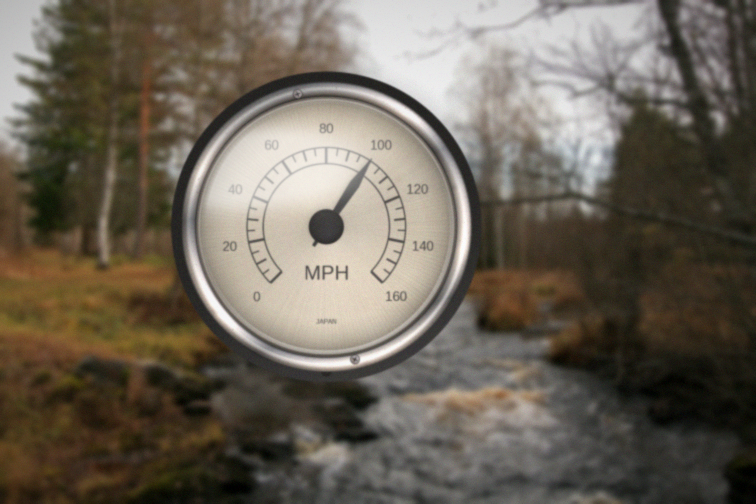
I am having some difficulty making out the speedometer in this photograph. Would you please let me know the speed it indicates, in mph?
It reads 100 mph
